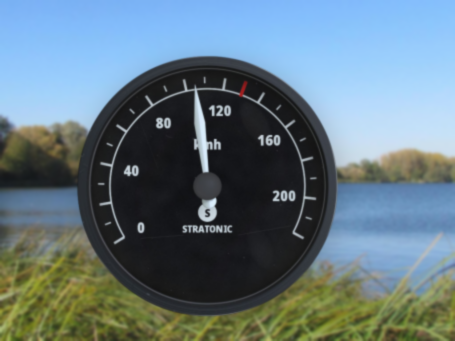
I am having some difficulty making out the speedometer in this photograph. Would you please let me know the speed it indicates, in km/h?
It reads 105 km/h
